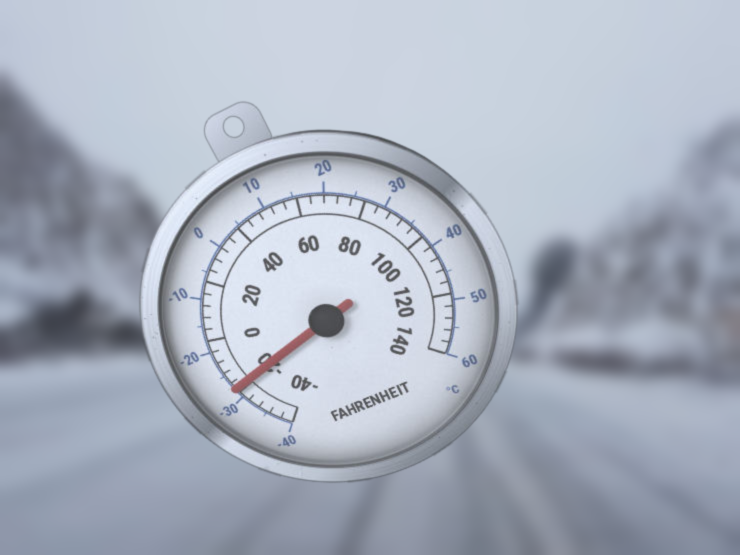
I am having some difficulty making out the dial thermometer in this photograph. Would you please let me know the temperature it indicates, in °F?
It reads -18 °F
